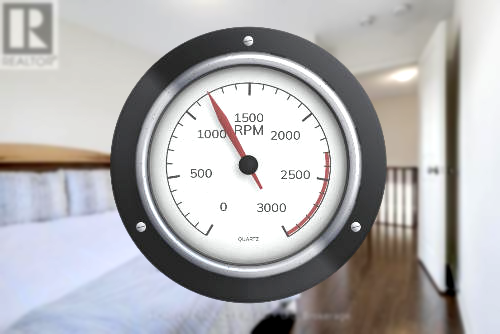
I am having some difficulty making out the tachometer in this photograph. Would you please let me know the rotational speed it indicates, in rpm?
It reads 1200 rpm
